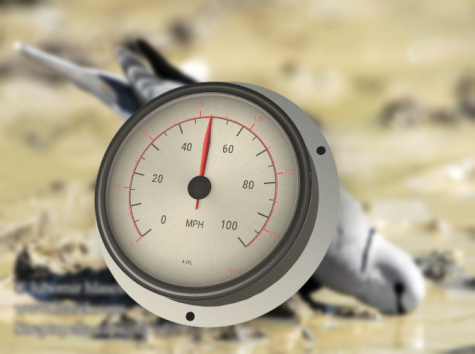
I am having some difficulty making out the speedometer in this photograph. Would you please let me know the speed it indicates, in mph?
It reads 50 mph
